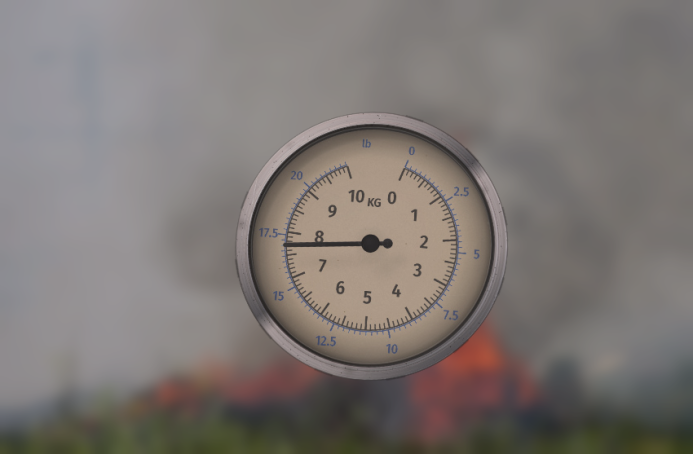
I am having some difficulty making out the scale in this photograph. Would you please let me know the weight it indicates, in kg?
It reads 7.7 kg
